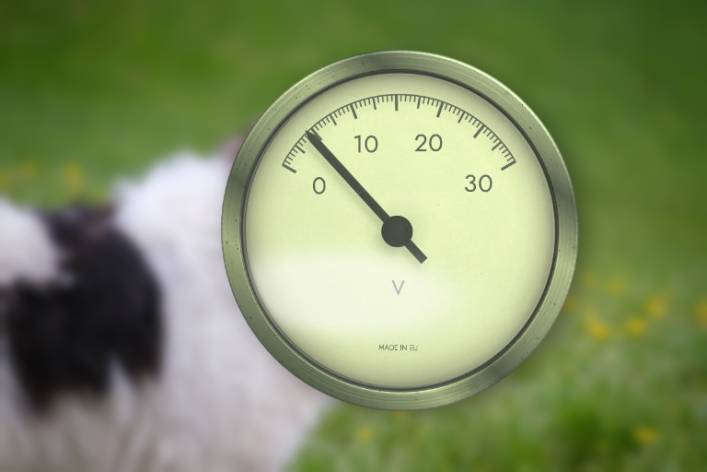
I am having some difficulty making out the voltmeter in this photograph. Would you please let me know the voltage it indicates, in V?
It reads 4.5 V
